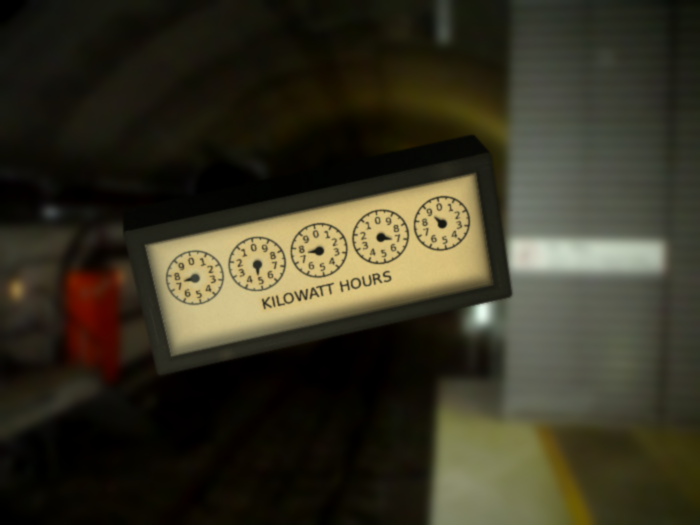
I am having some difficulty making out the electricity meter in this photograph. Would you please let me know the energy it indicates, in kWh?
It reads 74769 kWh
